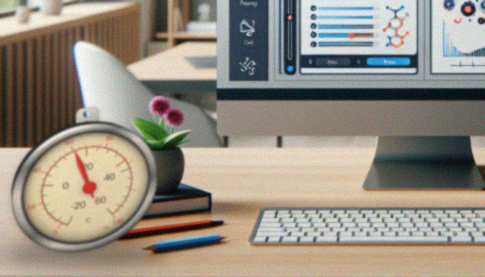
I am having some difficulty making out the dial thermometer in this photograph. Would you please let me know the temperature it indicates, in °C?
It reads 16 °C
